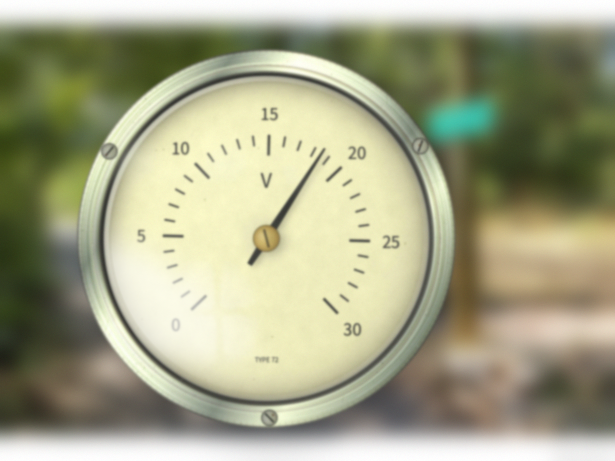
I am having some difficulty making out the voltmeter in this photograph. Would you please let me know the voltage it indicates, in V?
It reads 18.5 V
